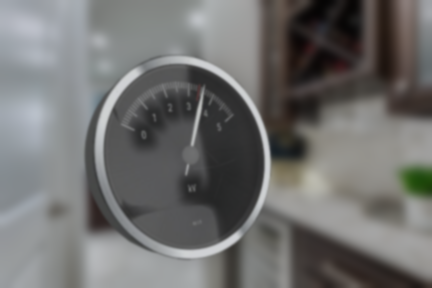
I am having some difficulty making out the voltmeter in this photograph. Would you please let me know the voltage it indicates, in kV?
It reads 3.5 kV
